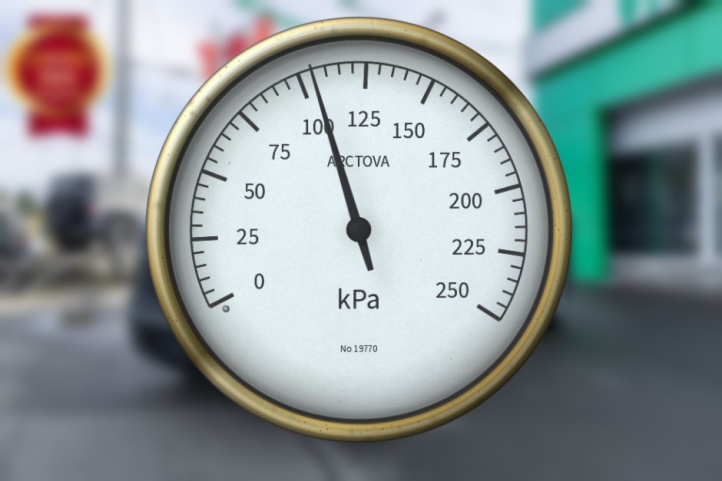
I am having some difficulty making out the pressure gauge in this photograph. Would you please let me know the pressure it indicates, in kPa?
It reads 105 kPa
